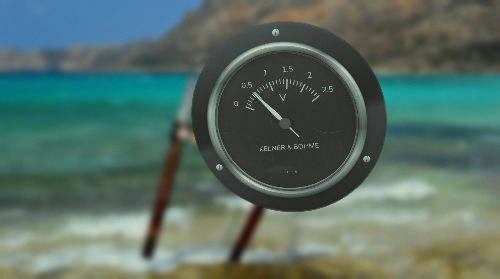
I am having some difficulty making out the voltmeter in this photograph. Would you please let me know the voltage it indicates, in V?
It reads 0.5 V
